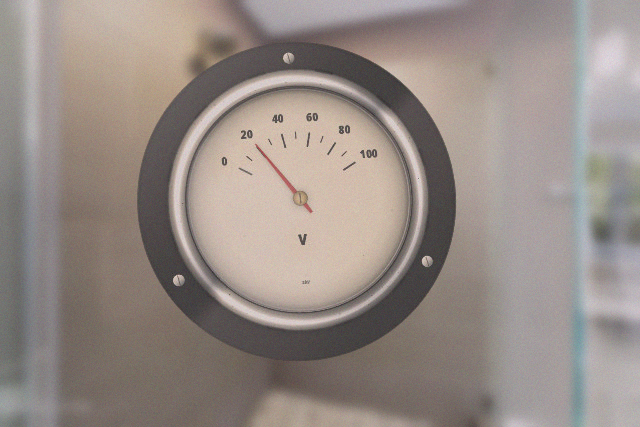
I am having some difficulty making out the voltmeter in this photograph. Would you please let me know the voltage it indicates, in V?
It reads 20 V
